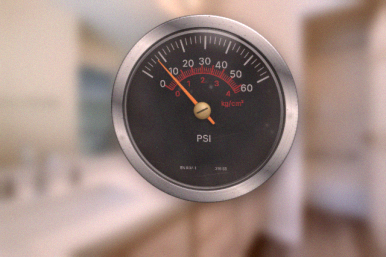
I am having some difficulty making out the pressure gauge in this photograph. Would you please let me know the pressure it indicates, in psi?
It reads 8 psi
